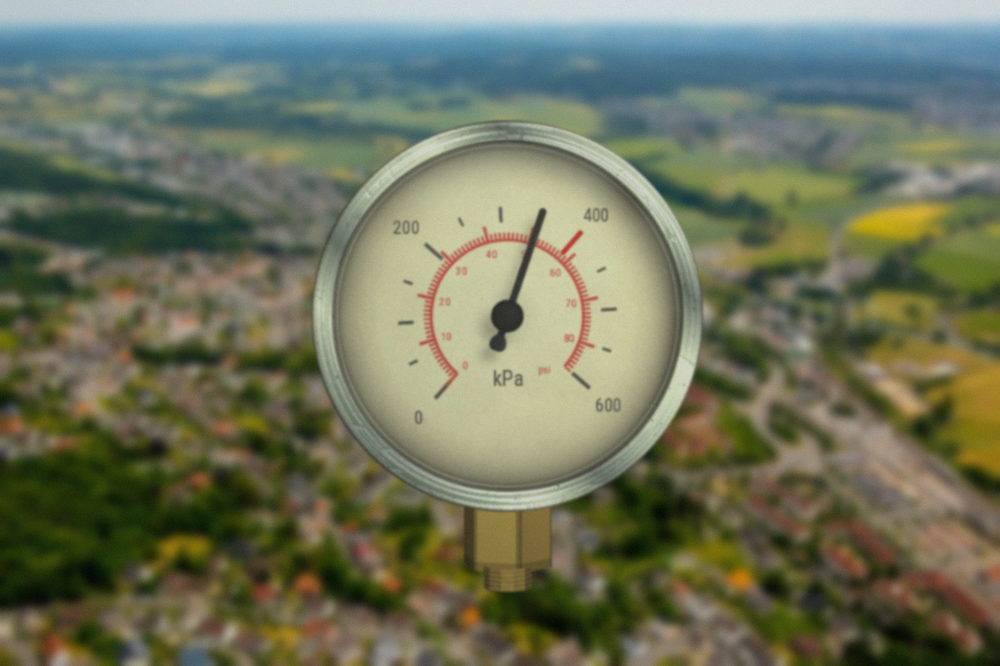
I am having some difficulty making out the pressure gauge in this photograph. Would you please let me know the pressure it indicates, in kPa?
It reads 350 kPa
